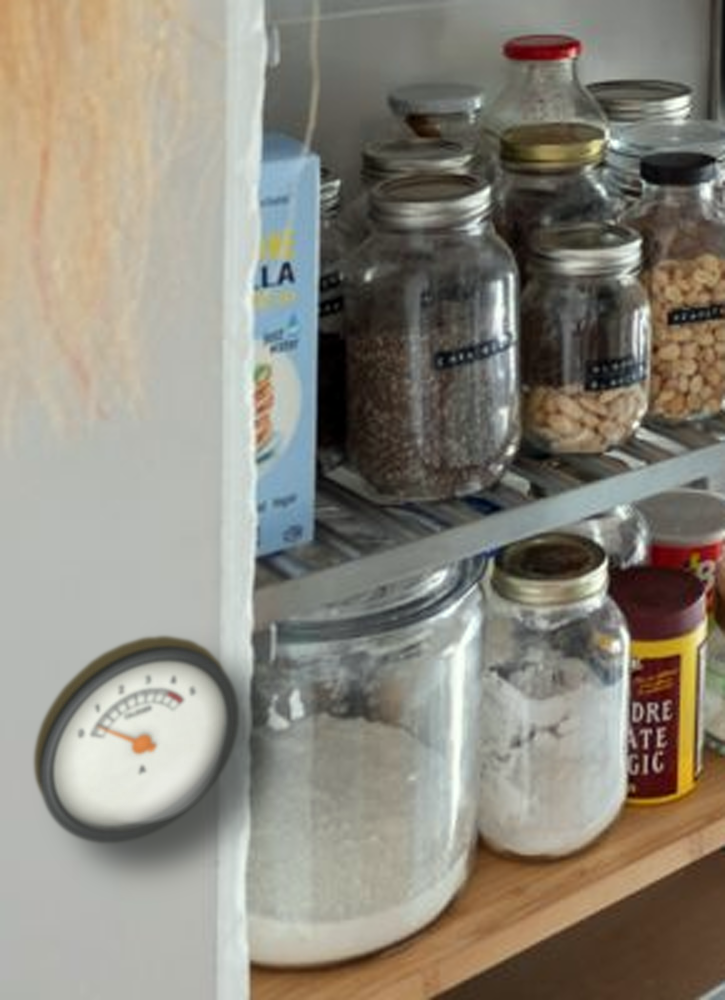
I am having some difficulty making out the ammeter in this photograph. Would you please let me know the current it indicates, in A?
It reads 0.5 A
